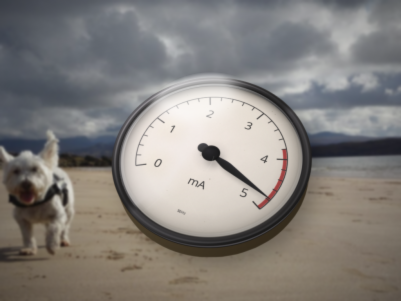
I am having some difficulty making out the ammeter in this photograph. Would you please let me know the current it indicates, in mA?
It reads 4.8 mA
